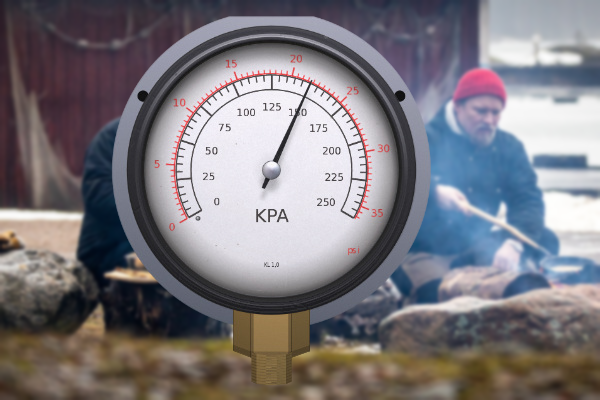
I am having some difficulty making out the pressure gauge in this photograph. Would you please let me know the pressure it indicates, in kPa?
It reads 150 kPa
